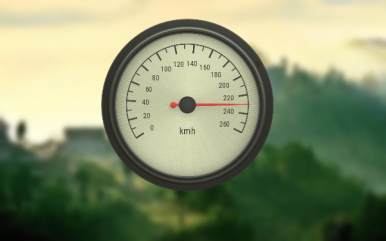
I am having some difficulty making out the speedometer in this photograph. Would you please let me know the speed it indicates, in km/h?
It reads 230 km/h
